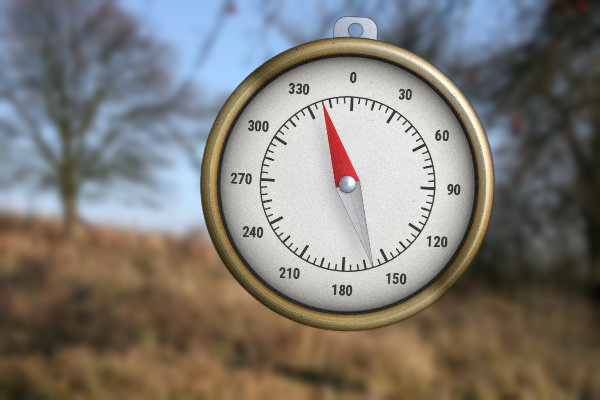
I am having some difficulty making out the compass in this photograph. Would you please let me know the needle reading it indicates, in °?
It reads 340 °
